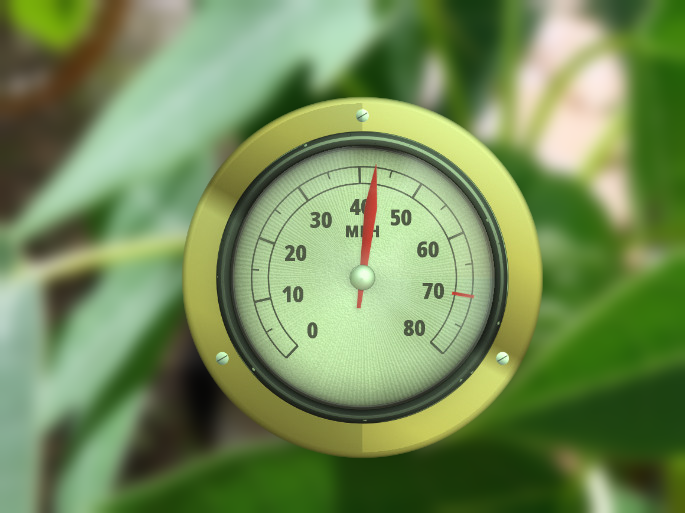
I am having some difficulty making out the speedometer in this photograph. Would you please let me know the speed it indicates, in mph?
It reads 42.5 mph
